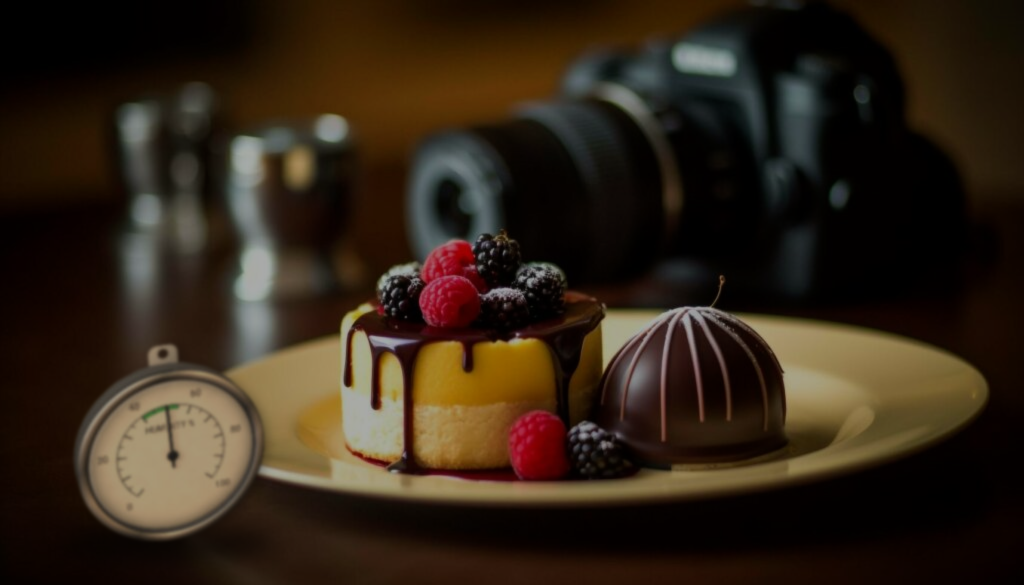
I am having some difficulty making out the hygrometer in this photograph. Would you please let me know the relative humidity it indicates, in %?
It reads 50 %
